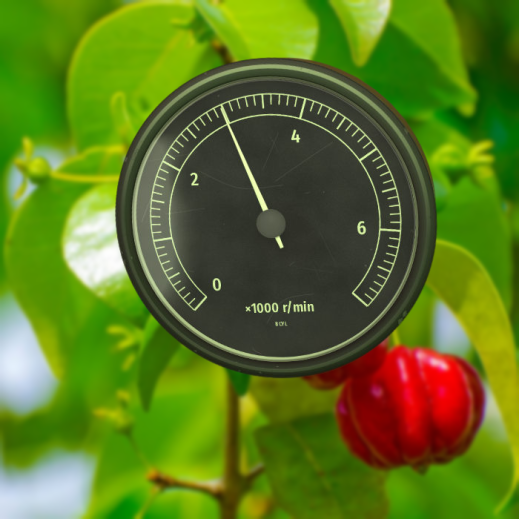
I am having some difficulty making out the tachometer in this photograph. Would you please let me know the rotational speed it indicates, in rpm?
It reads 3000 rpm
